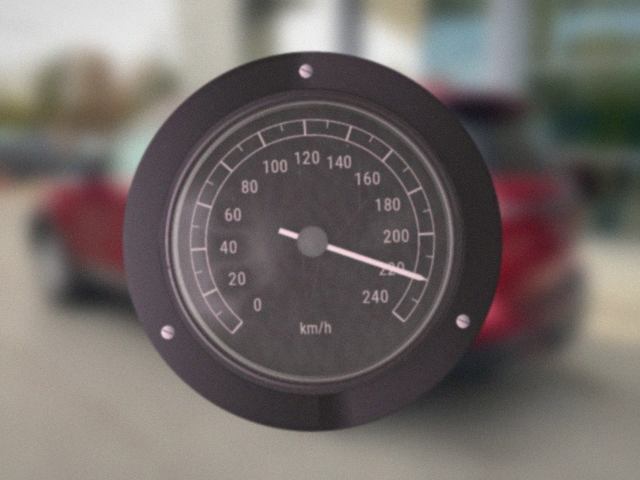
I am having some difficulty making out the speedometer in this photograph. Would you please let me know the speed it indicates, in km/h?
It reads 220 km/h
